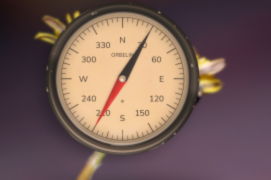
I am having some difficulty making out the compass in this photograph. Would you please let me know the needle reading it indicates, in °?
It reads 210 °
